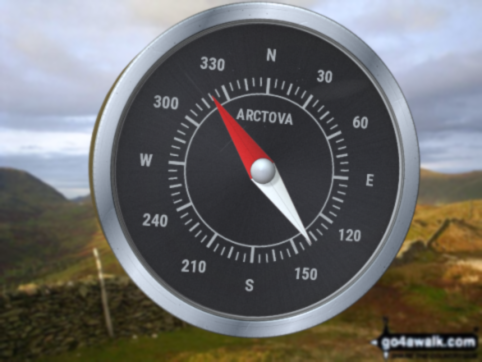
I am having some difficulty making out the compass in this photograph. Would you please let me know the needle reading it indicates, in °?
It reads 320 °
